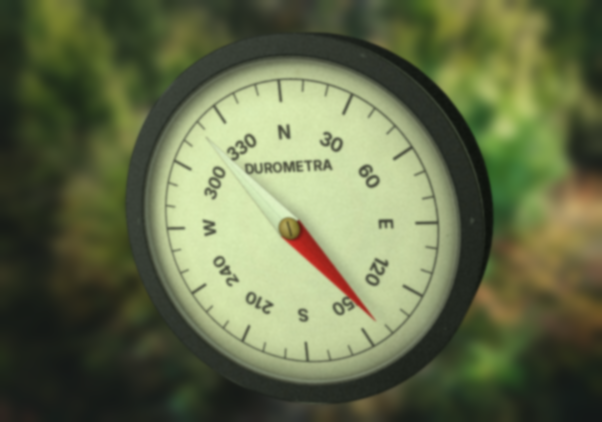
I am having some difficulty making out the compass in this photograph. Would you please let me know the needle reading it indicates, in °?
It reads 140 °
